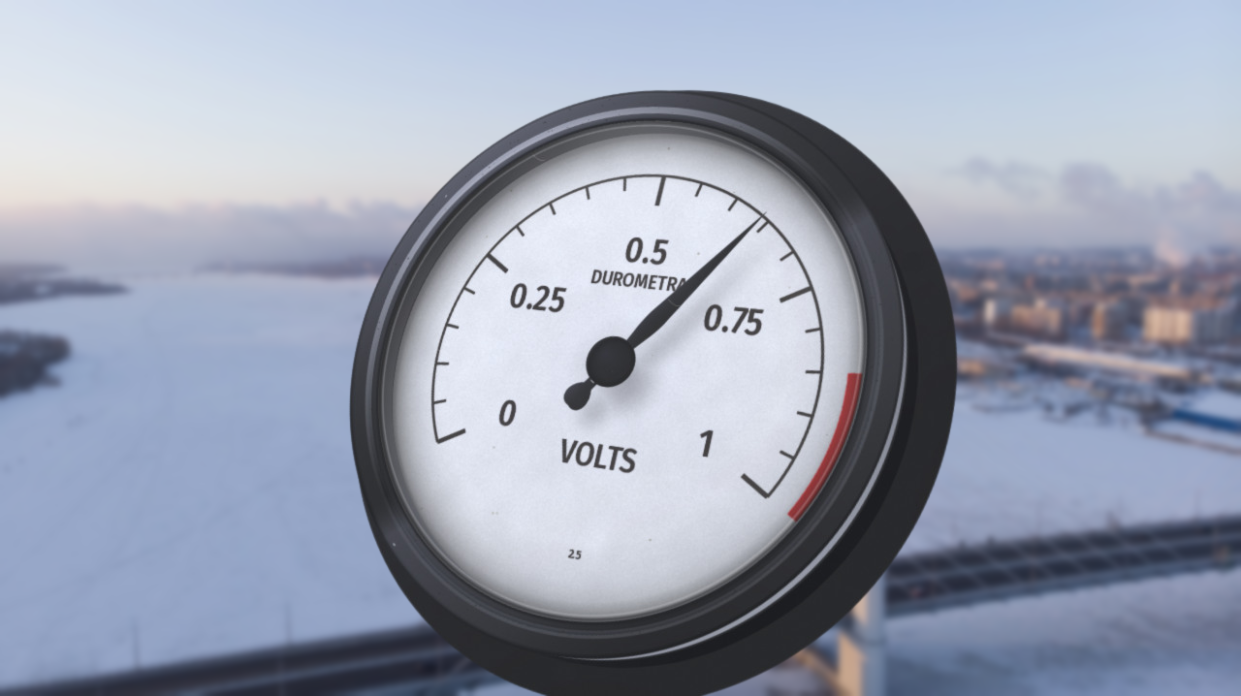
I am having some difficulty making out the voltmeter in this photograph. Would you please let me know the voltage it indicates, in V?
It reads 0.65 V
